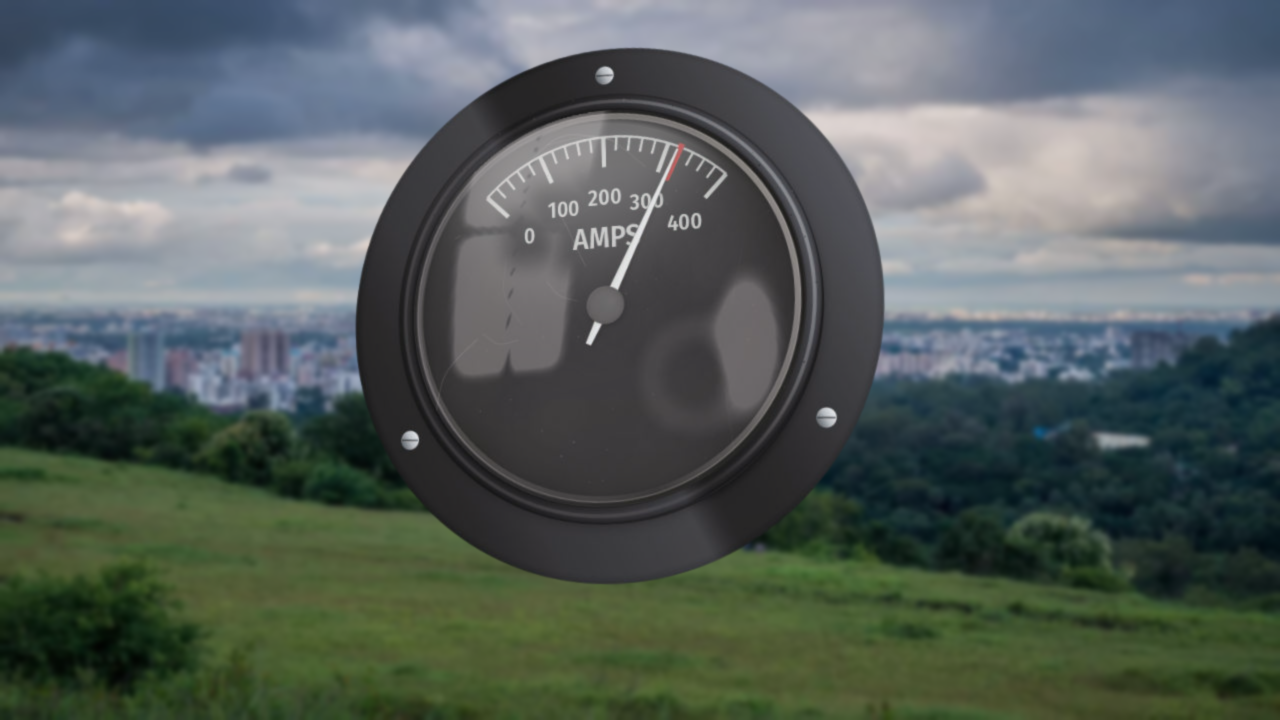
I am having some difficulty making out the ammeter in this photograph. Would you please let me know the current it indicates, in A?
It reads 320 A
